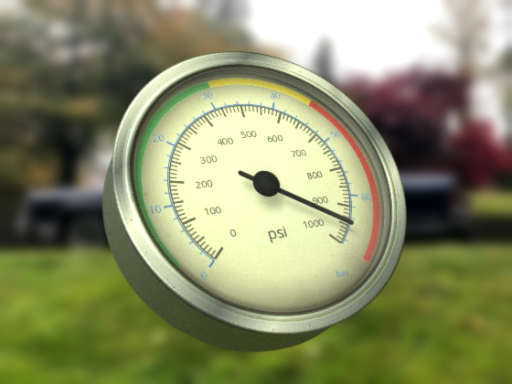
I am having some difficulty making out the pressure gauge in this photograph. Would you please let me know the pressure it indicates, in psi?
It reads 950 psi
